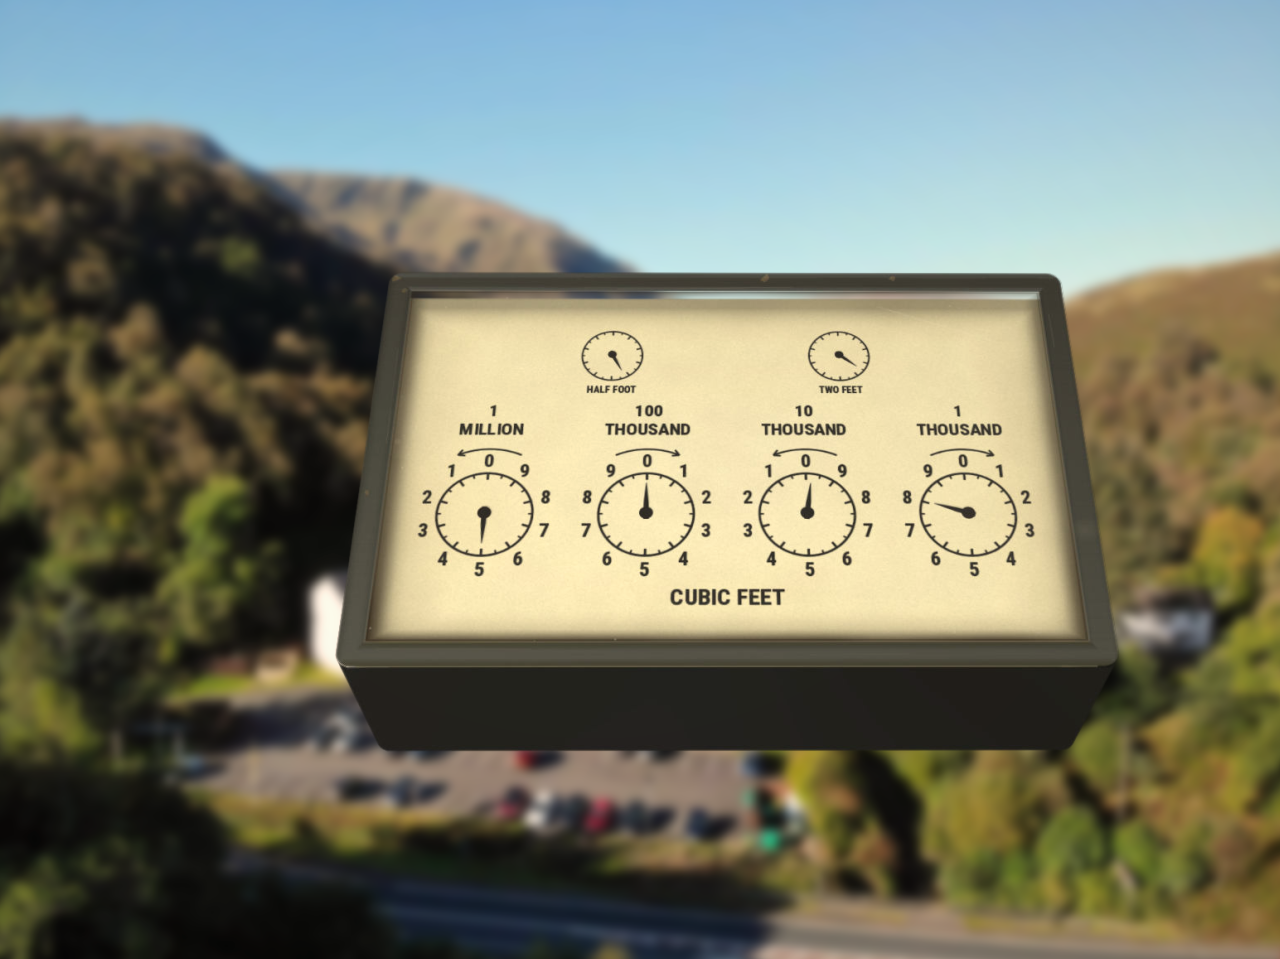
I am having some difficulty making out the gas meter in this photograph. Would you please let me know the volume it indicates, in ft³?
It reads 499800 ft³
